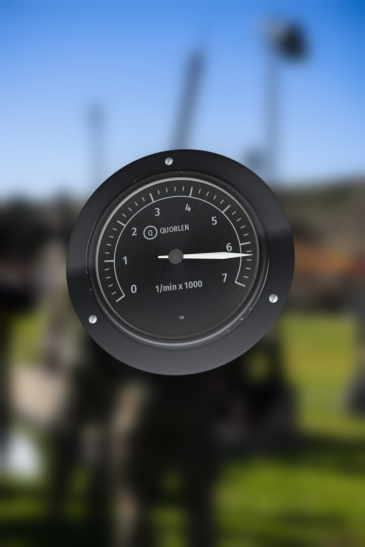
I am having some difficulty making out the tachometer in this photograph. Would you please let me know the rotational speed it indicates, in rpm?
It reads 6300 rpm
